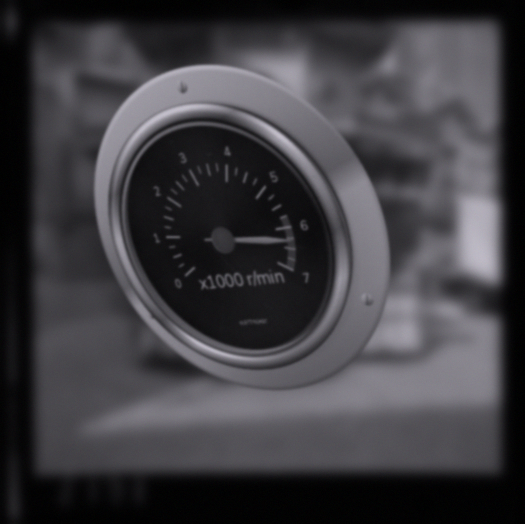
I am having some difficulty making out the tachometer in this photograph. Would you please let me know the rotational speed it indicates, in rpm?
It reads 6250 rpm
